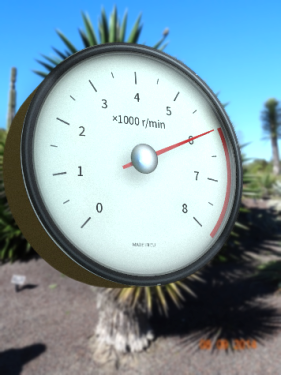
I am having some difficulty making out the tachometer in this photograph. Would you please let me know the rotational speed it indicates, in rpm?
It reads 6000 rpm
